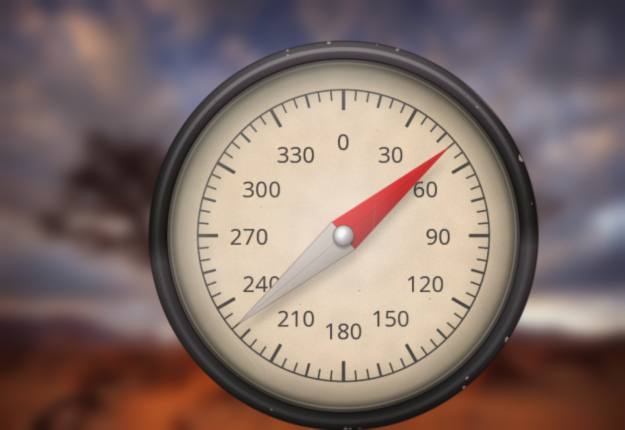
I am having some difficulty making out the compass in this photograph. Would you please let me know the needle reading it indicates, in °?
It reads 50 °
